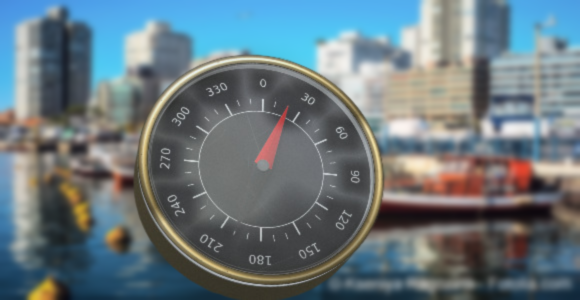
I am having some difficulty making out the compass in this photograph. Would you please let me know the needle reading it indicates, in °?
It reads 20 °
